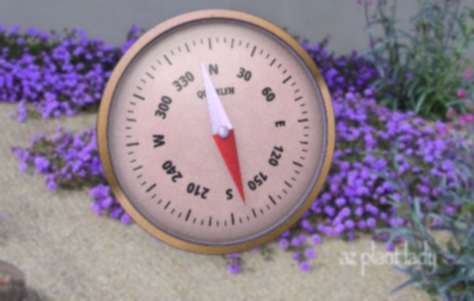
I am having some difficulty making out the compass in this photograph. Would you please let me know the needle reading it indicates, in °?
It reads 170 °
